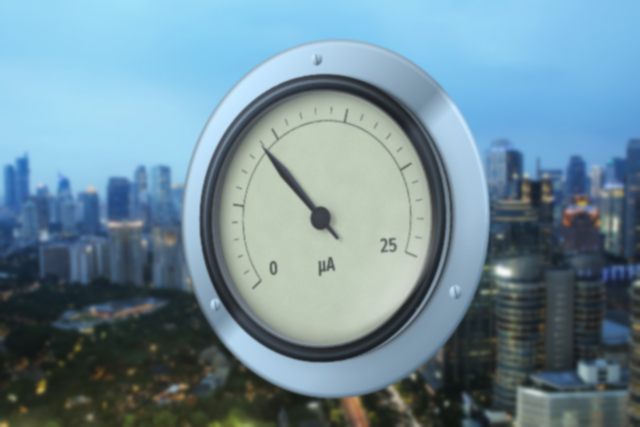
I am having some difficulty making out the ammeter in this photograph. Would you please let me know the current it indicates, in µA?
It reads 9 µA
